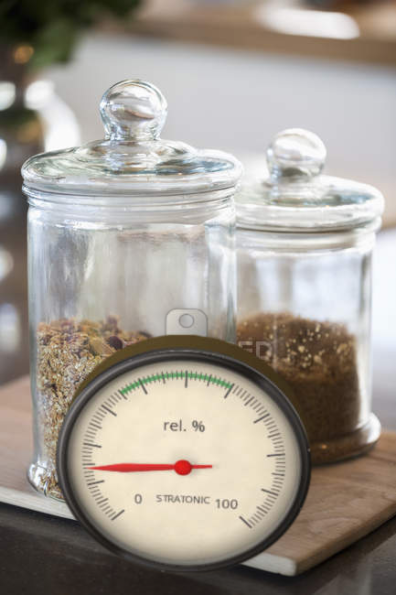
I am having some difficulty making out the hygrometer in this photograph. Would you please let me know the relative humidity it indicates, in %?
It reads 15 %
